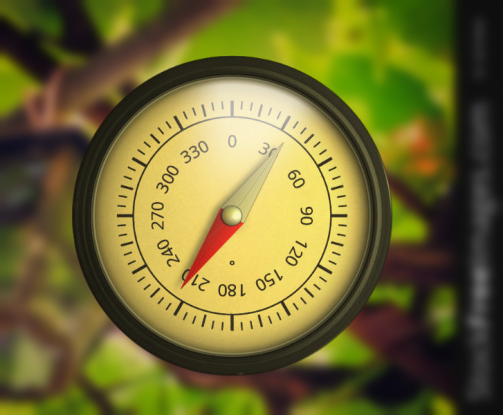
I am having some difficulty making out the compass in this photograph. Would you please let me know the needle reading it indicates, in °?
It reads 215 °
